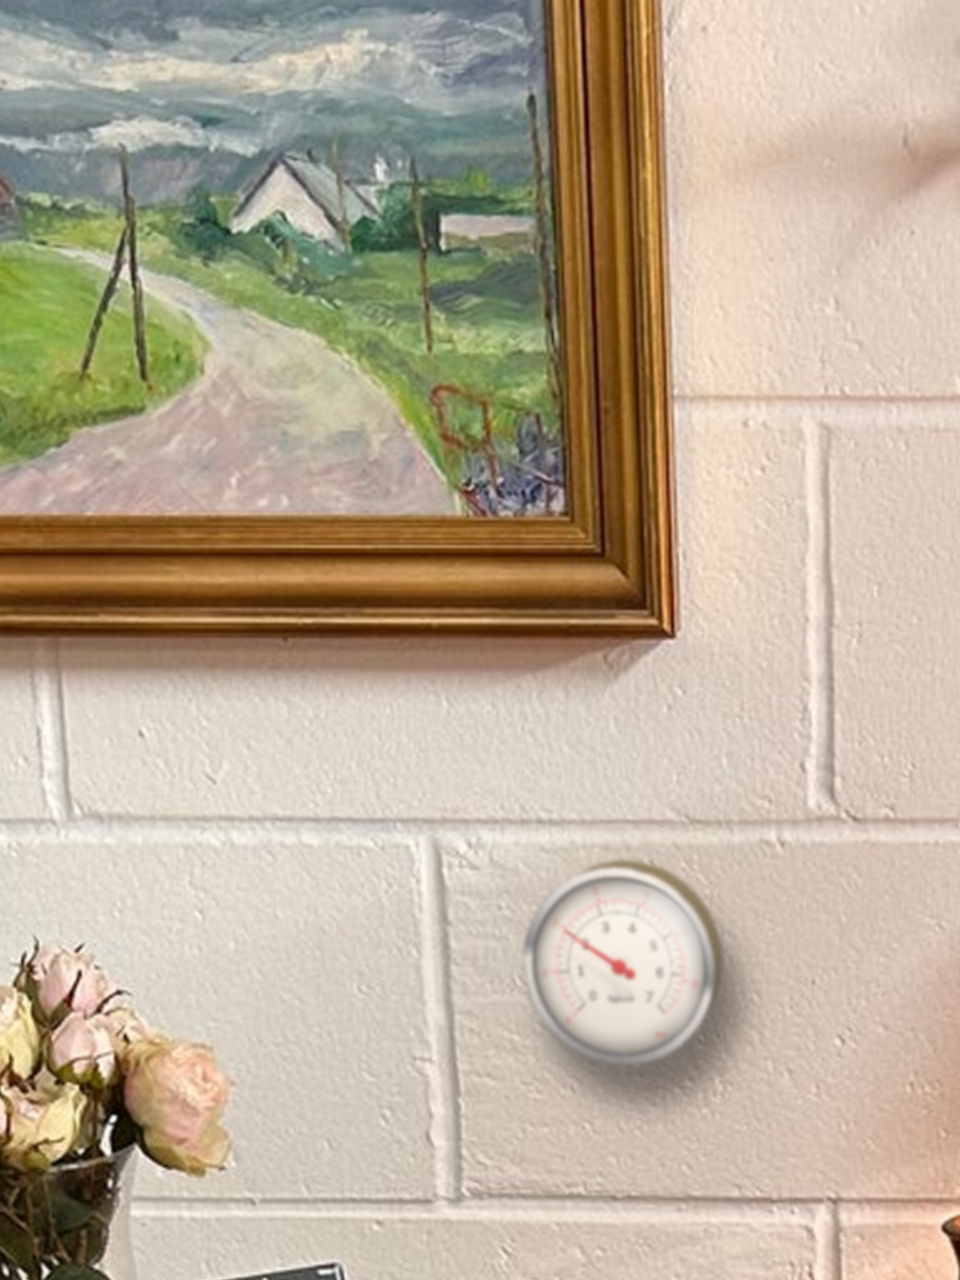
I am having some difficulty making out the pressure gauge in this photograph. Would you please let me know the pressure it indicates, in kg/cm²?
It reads 2 kg/cm²
